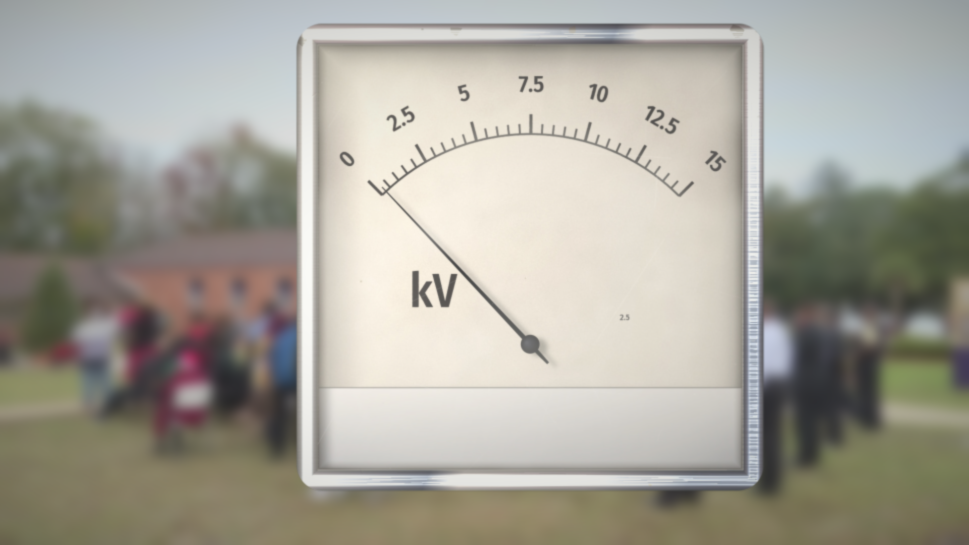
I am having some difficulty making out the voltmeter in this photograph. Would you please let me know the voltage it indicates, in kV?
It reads 0.25 kV
